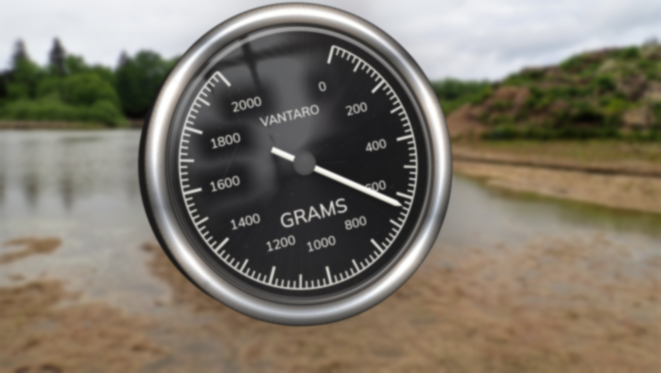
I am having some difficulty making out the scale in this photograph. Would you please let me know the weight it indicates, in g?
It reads 640 g
